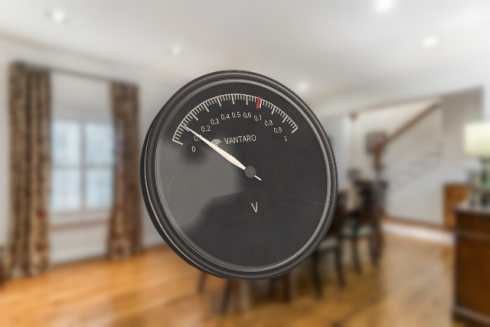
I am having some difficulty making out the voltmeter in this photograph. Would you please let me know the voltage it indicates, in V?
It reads 0.1 V
